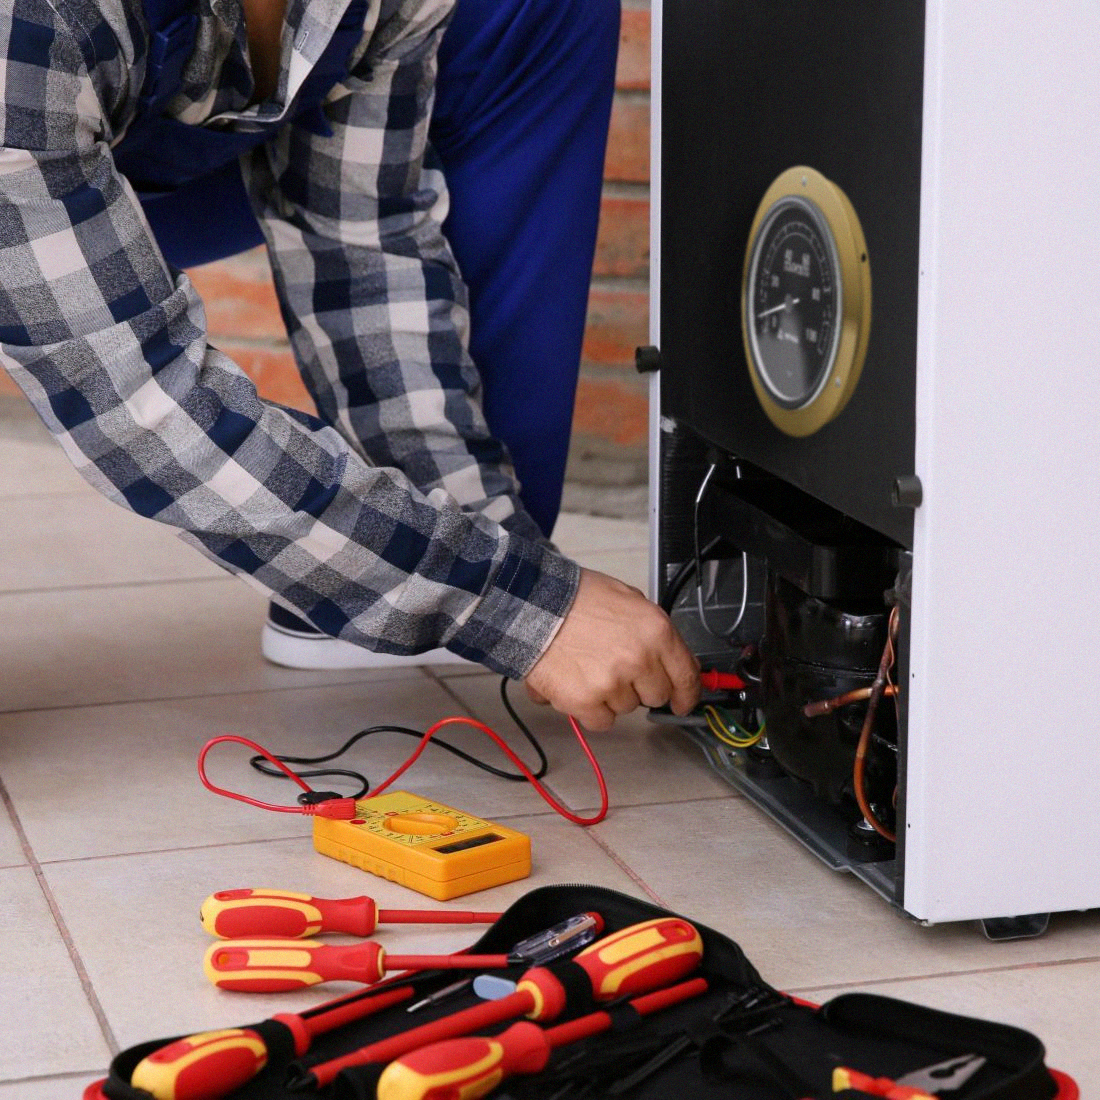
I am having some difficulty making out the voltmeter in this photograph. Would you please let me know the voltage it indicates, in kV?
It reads 5 kV
